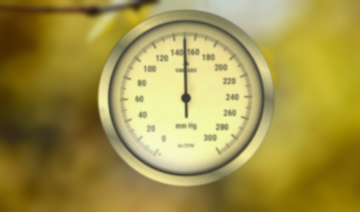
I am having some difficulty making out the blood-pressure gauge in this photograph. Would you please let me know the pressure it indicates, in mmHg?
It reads 150 mmHg
